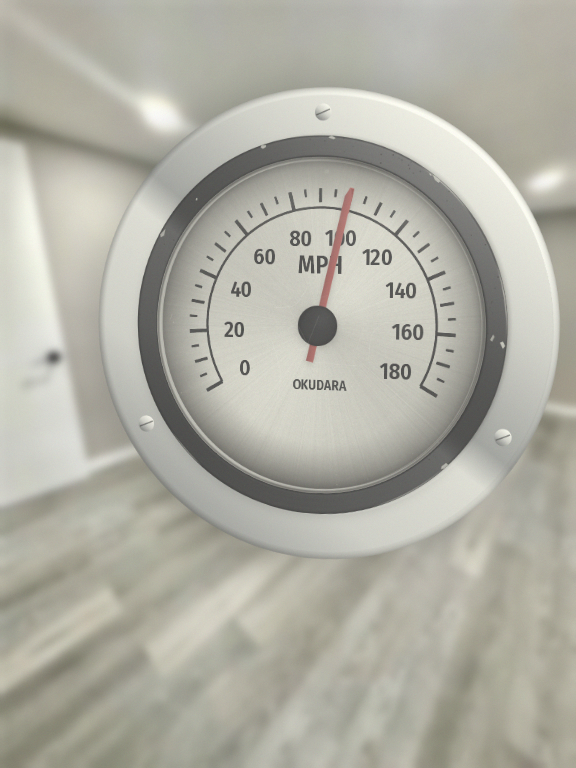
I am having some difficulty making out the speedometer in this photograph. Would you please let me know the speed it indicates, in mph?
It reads 100 mph
